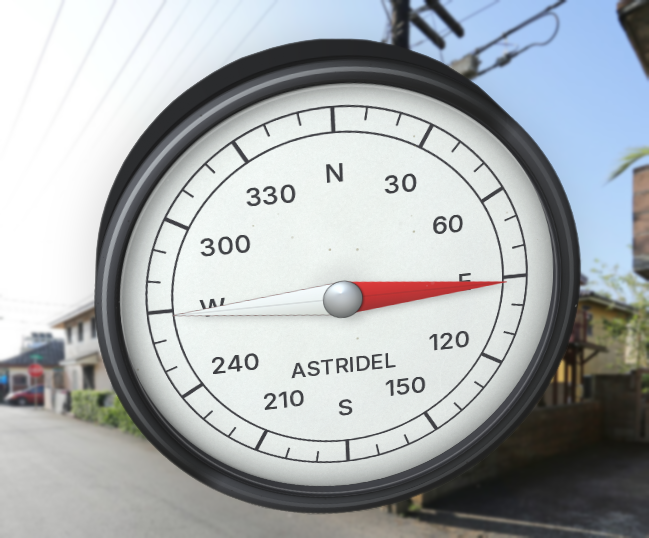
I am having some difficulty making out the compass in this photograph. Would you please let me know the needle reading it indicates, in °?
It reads 90 °
